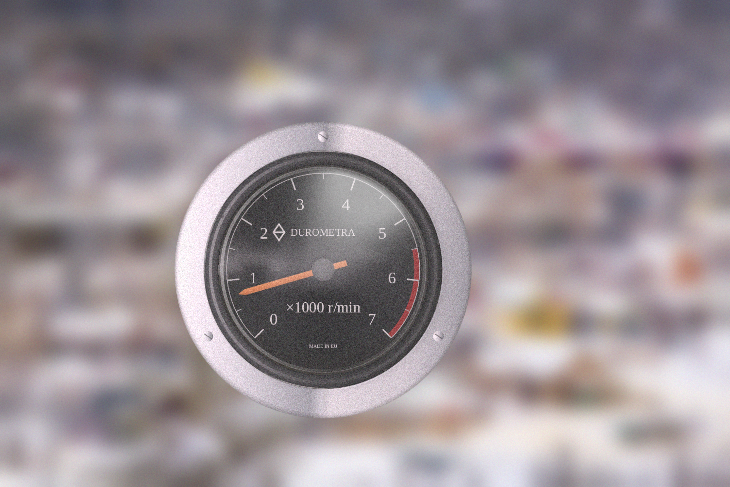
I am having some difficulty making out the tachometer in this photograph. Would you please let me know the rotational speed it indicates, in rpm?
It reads 750 rpm
